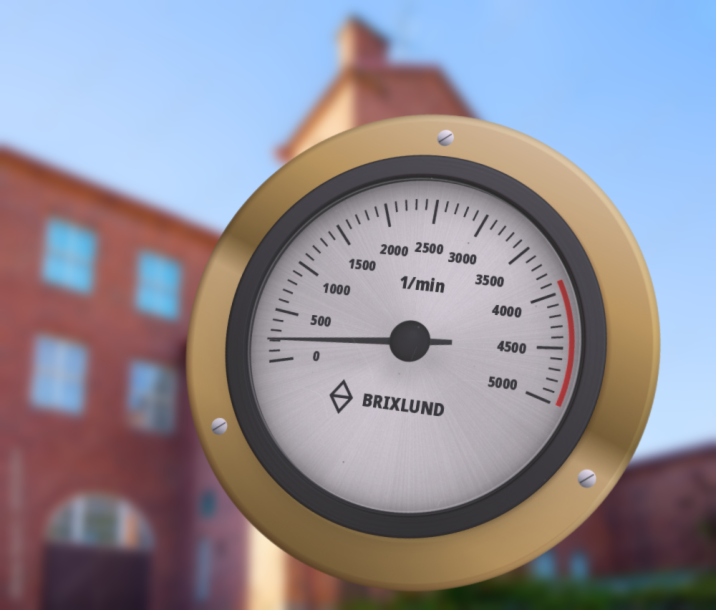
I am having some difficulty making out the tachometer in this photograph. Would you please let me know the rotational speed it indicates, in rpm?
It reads 200 rpm
